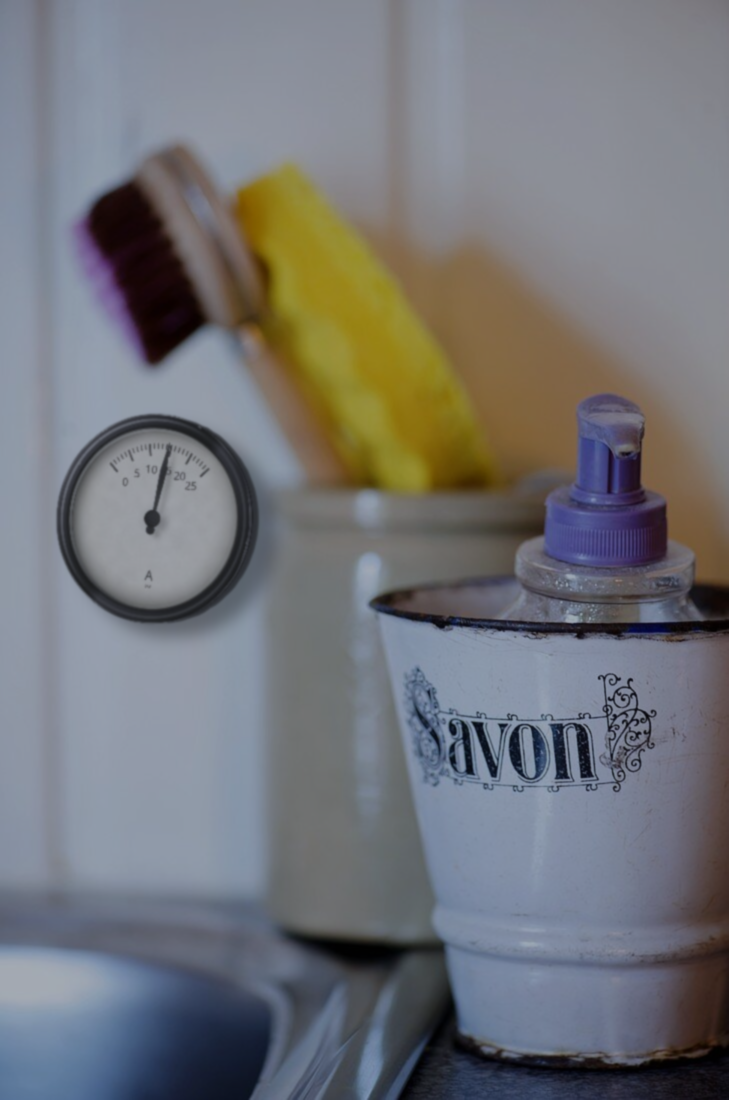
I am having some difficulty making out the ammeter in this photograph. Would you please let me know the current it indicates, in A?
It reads 15 A
